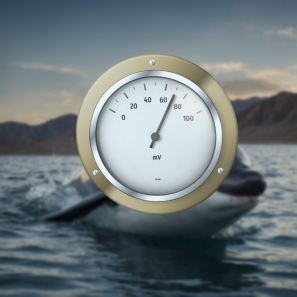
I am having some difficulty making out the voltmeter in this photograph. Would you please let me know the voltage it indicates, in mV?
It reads 70 mV
